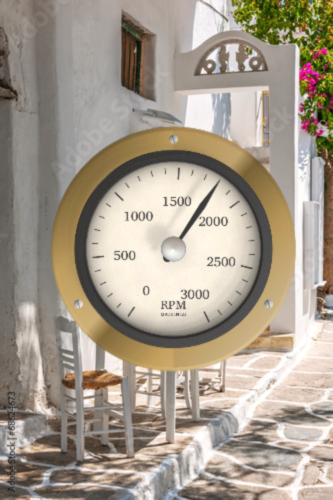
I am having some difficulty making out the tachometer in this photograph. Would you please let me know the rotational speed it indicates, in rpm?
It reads 1800 rpm
